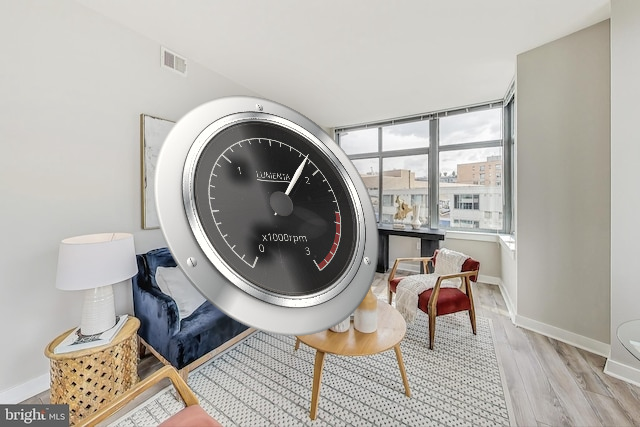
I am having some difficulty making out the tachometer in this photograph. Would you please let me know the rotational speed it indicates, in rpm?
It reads 1850 rpm
